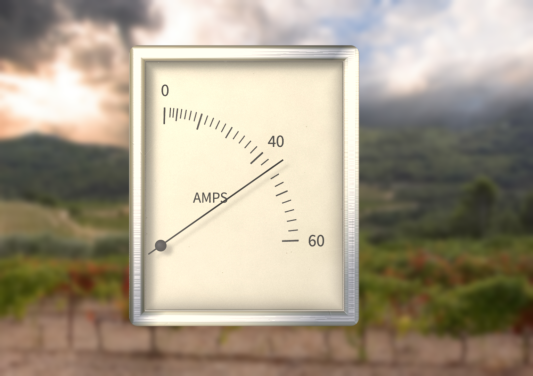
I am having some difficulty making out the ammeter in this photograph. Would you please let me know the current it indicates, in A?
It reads 44 A
